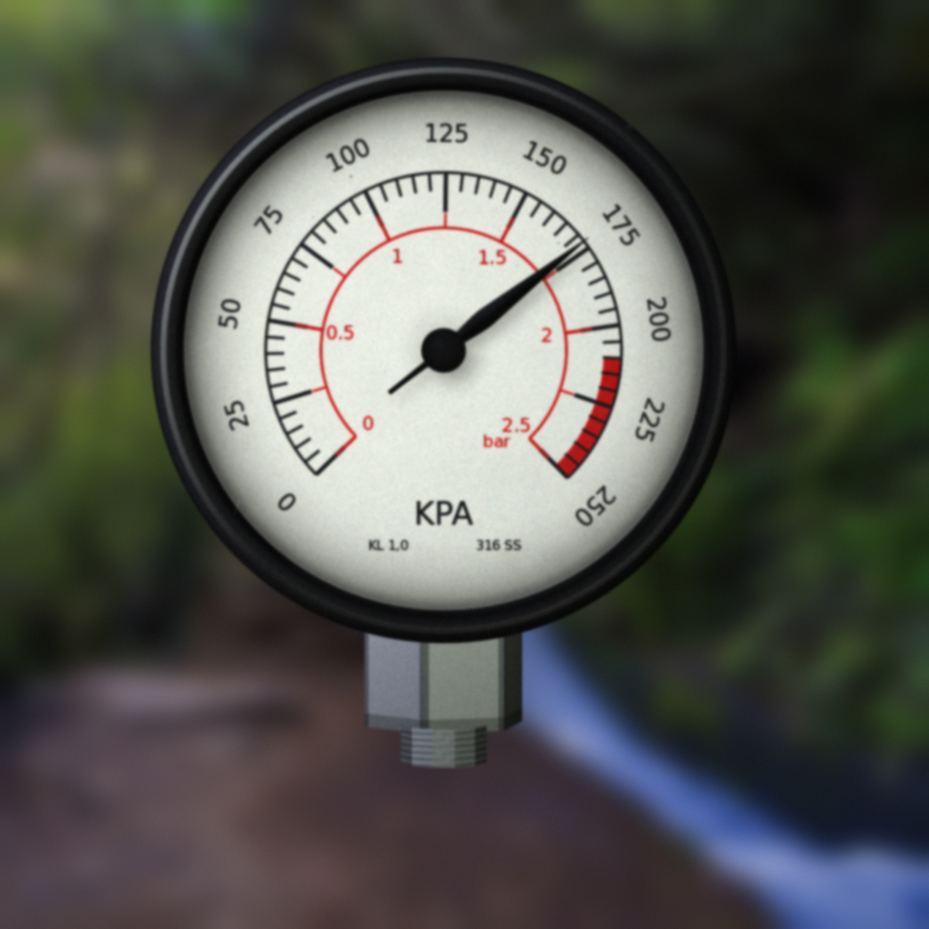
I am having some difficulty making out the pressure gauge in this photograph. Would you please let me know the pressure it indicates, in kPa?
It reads 172.5 kPa
